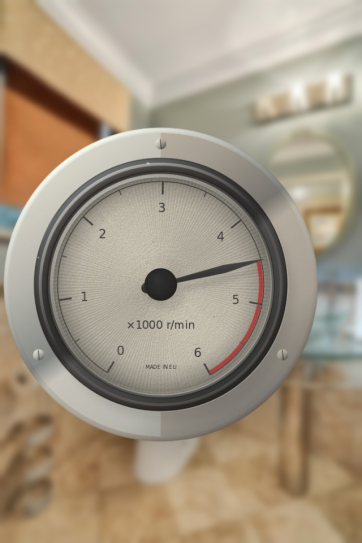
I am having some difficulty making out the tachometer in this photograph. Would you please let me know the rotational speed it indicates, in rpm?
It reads 4500 rpm
